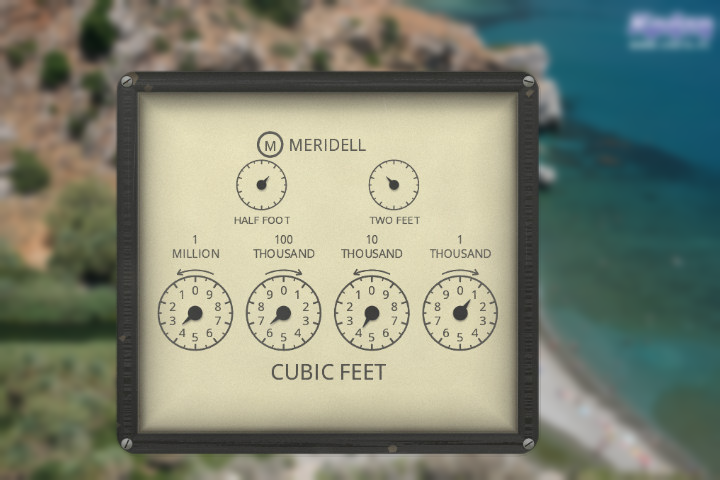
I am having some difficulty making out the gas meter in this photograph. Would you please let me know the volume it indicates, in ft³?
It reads 364100 ft³
